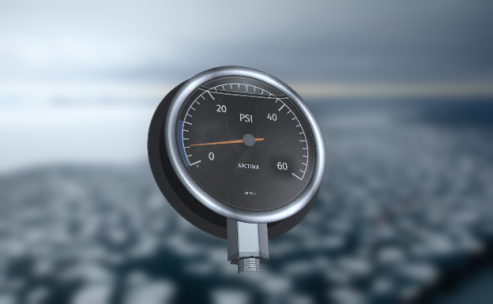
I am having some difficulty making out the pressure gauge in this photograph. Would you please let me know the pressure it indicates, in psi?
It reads 4 psi
